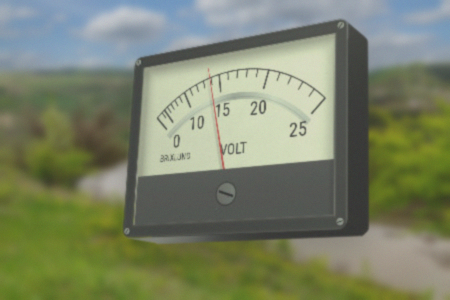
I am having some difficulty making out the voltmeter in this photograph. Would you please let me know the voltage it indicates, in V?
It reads 14 V
